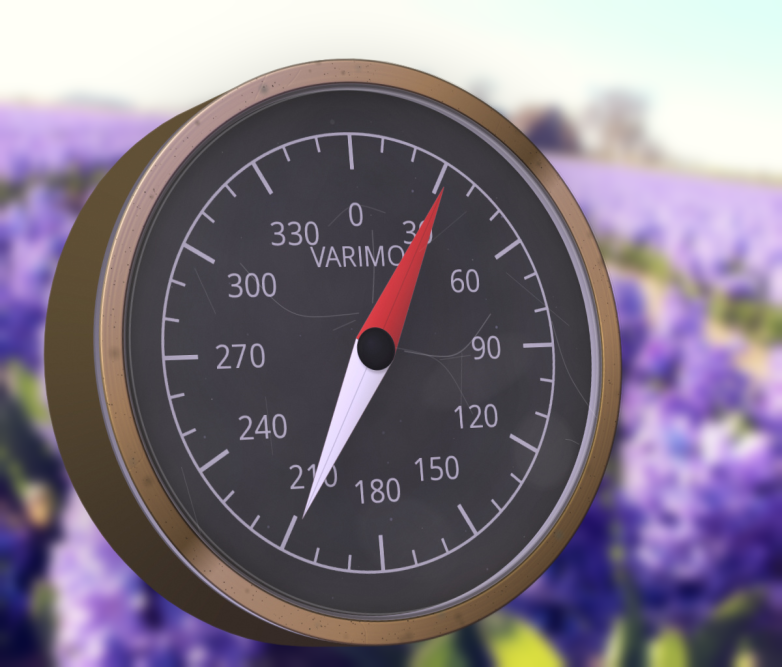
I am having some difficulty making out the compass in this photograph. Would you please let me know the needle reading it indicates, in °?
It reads 30 °
